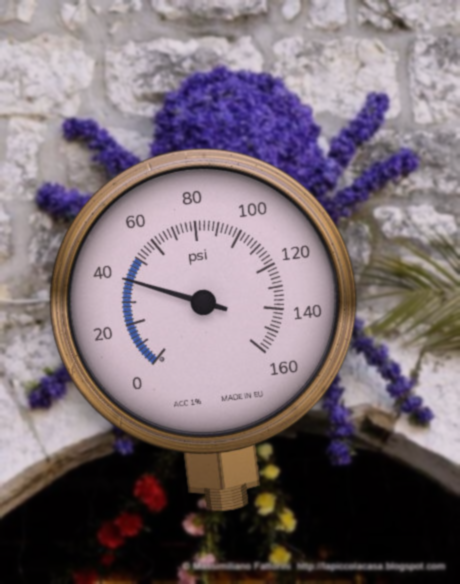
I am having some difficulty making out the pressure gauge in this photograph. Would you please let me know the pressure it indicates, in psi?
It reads 40 psi
